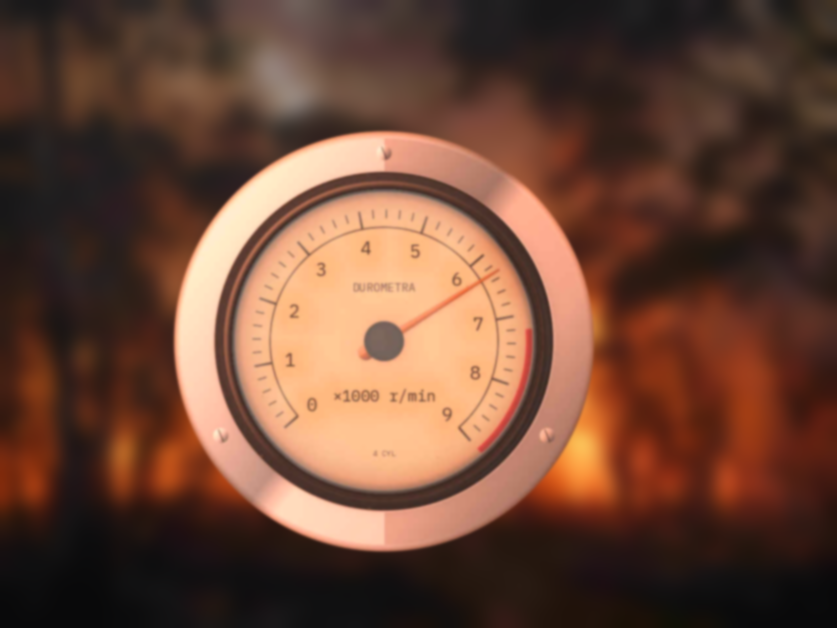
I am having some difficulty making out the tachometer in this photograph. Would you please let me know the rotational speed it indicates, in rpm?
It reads 6300 rpm
